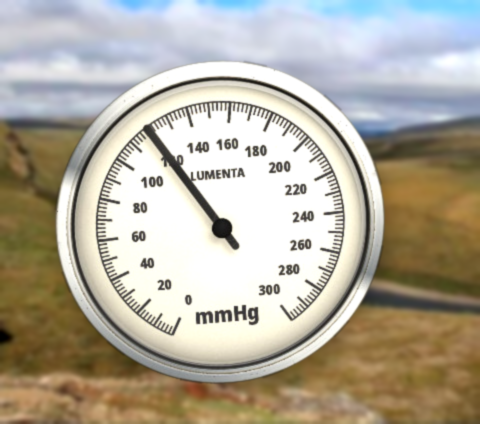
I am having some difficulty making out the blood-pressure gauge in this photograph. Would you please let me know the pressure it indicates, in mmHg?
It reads 120 mmHg
